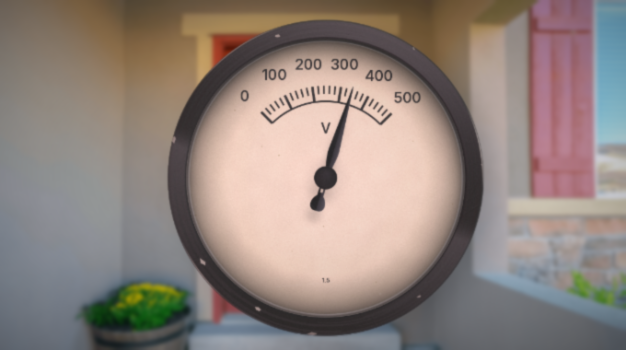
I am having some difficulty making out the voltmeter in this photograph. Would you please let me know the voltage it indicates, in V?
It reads 340 V
